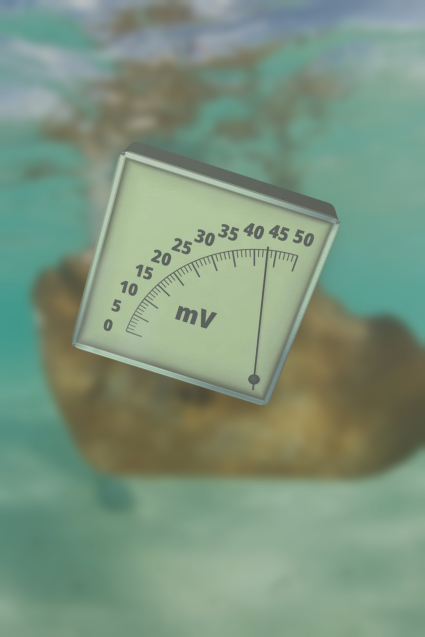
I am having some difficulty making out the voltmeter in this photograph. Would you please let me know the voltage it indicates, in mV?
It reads 43 mV
